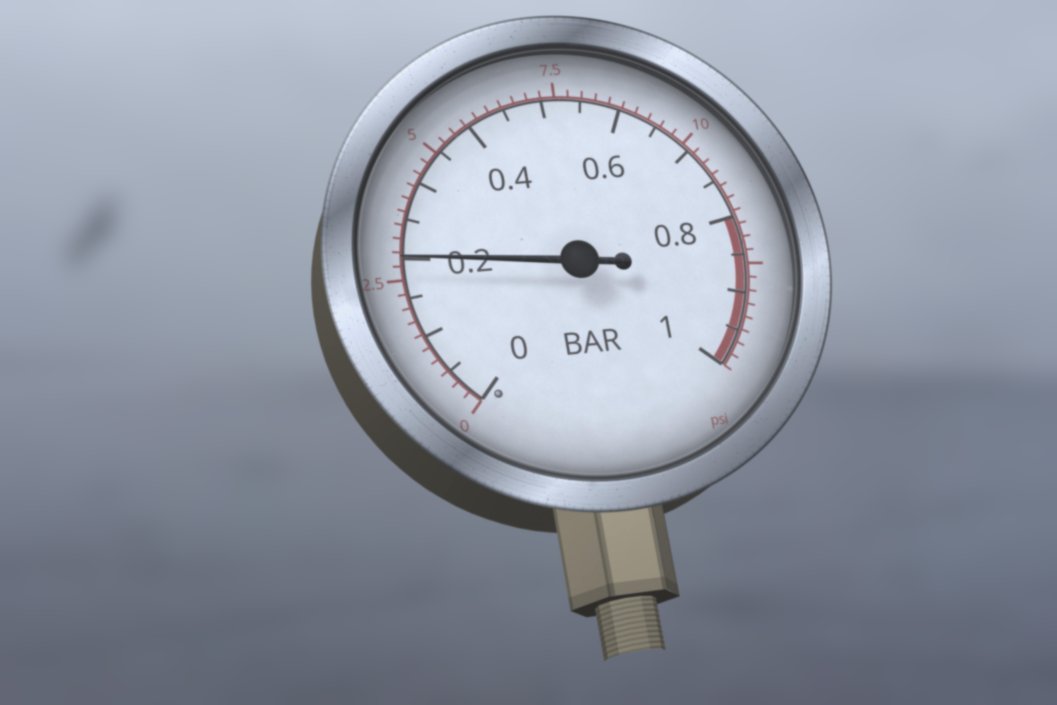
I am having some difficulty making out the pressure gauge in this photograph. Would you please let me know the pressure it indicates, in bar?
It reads 0.2 bar
